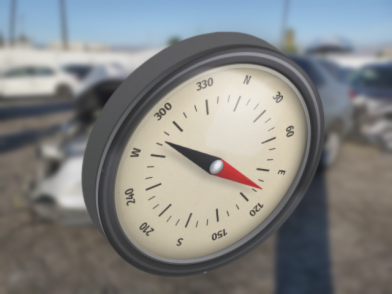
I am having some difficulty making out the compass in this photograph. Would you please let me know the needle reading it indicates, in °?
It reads 105 °
